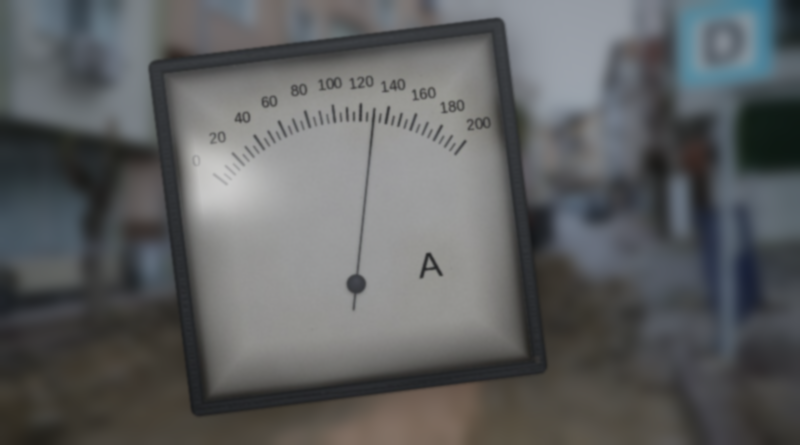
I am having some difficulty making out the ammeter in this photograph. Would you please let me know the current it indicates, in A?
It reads 130 A
